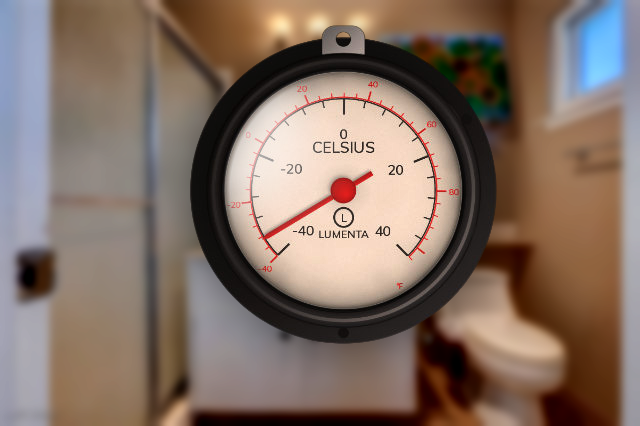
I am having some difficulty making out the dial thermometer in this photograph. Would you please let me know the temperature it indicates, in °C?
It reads -36 °C
